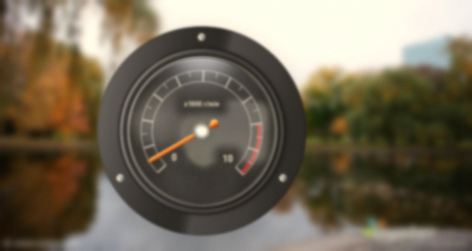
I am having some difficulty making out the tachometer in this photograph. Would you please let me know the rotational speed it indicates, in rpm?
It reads 500 rpm
